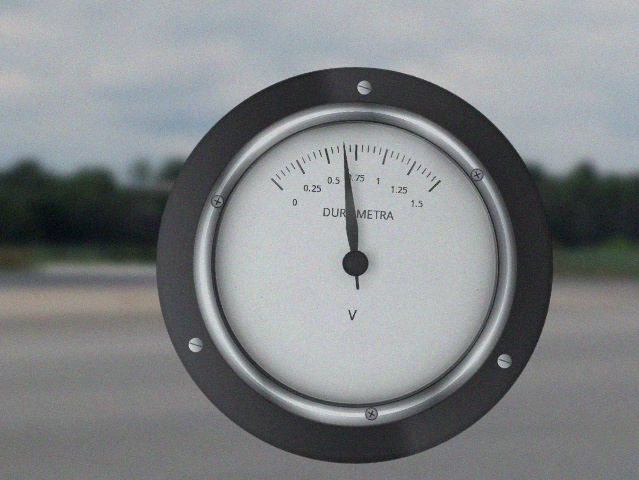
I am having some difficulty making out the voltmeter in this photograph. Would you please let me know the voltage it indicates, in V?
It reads 0.65 V
